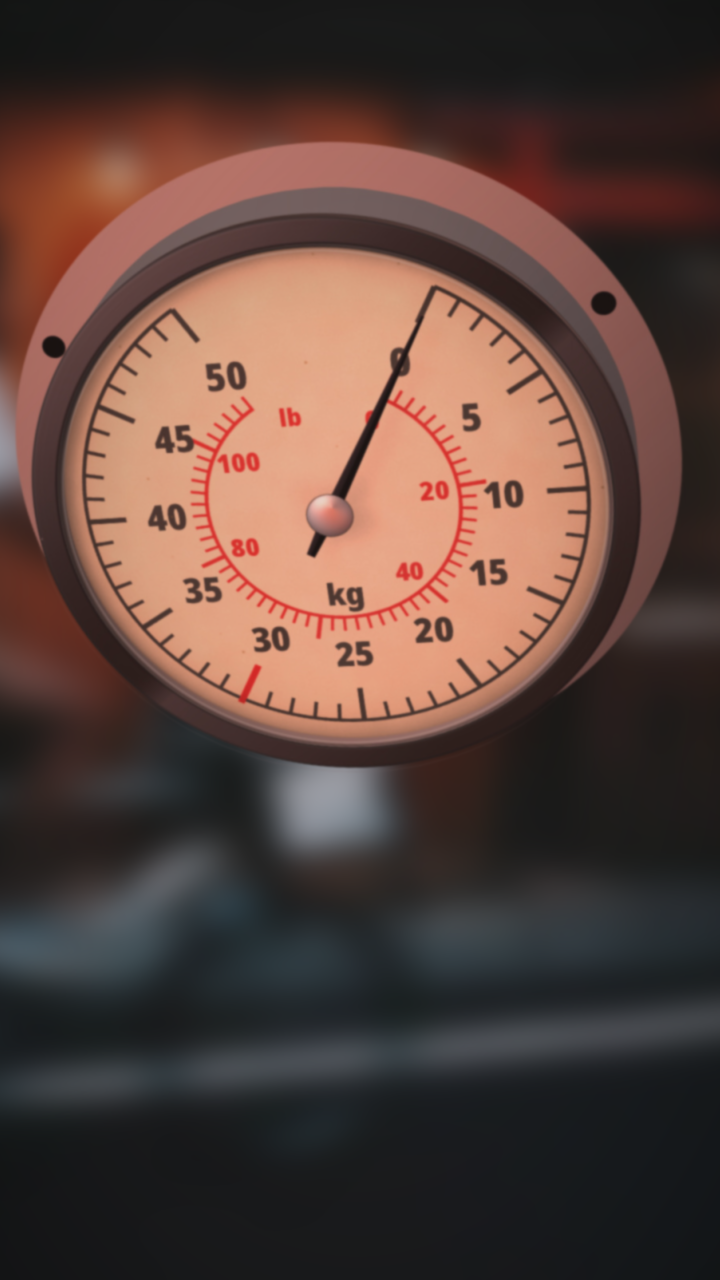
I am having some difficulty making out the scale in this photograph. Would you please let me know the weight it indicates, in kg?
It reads 0 kg
